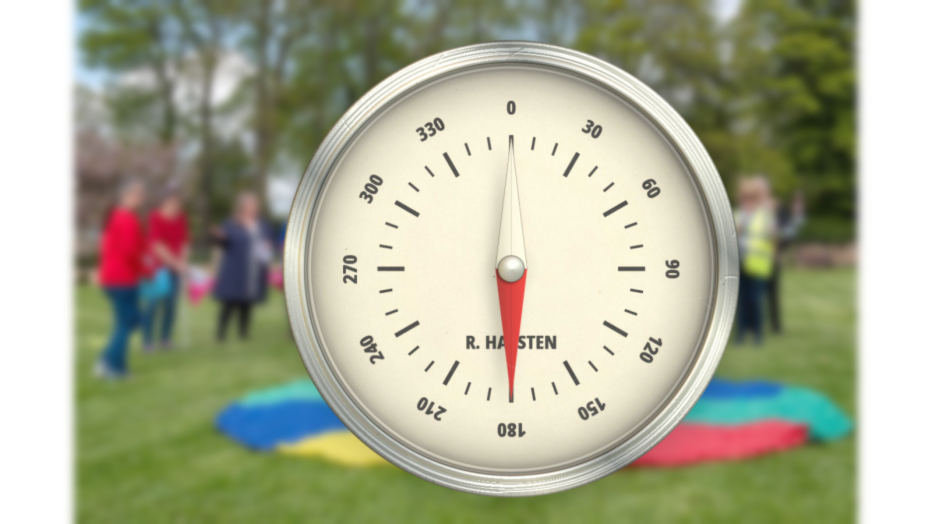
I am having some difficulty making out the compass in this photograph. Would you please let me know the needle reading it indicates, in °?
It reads 180 °
